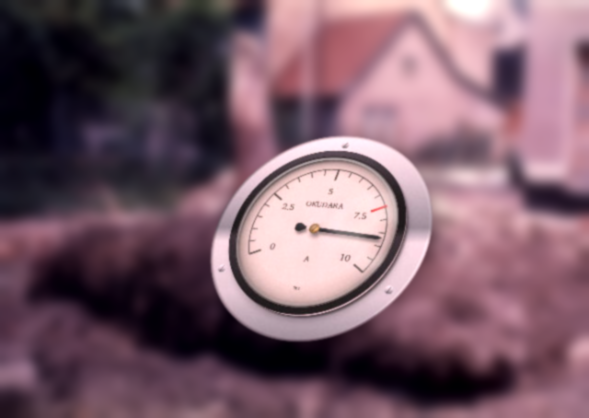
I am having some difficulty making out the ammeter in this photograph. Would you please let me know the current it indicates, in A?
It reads 8.75 A
